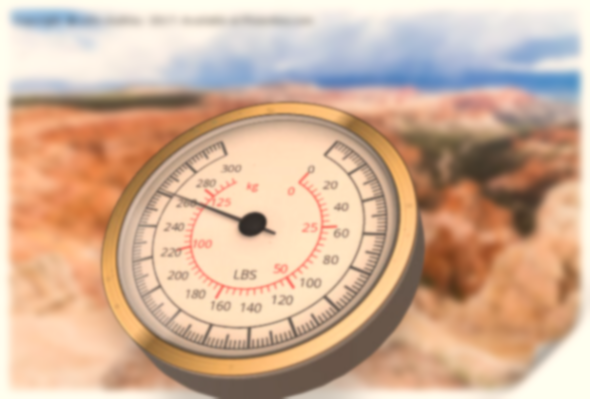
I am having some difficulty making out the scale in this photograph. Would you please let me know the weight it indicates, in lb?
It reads 260 lb
